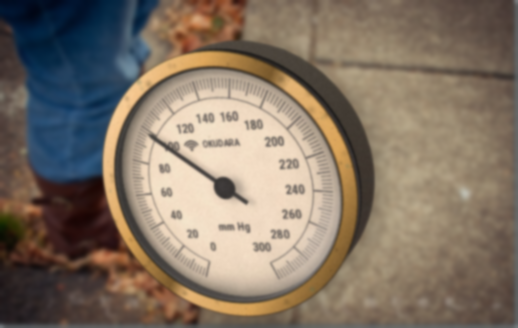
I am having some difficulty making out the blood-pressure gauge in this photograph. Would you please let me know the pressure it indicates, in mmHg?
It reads 100 mmHg
